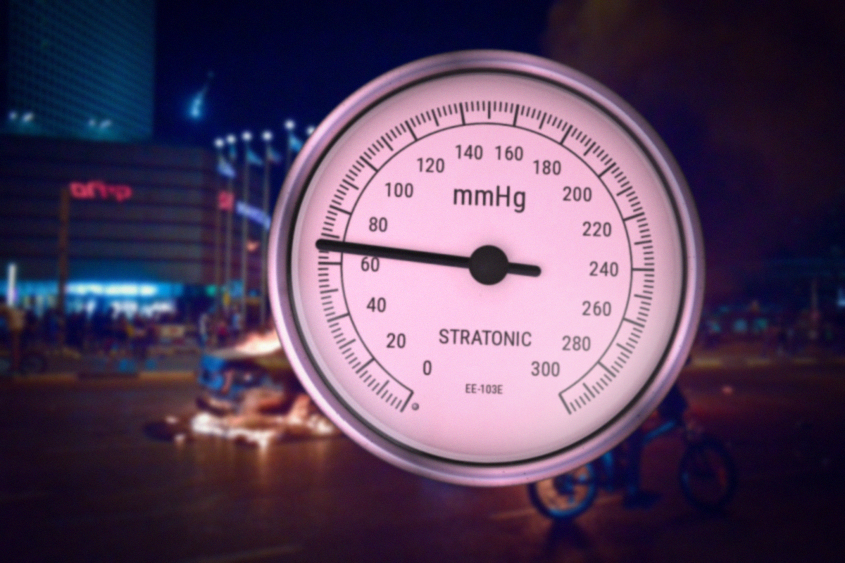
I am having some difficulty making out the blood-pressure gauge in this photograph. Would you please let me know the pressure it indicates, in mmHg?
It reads 66 mmHg
